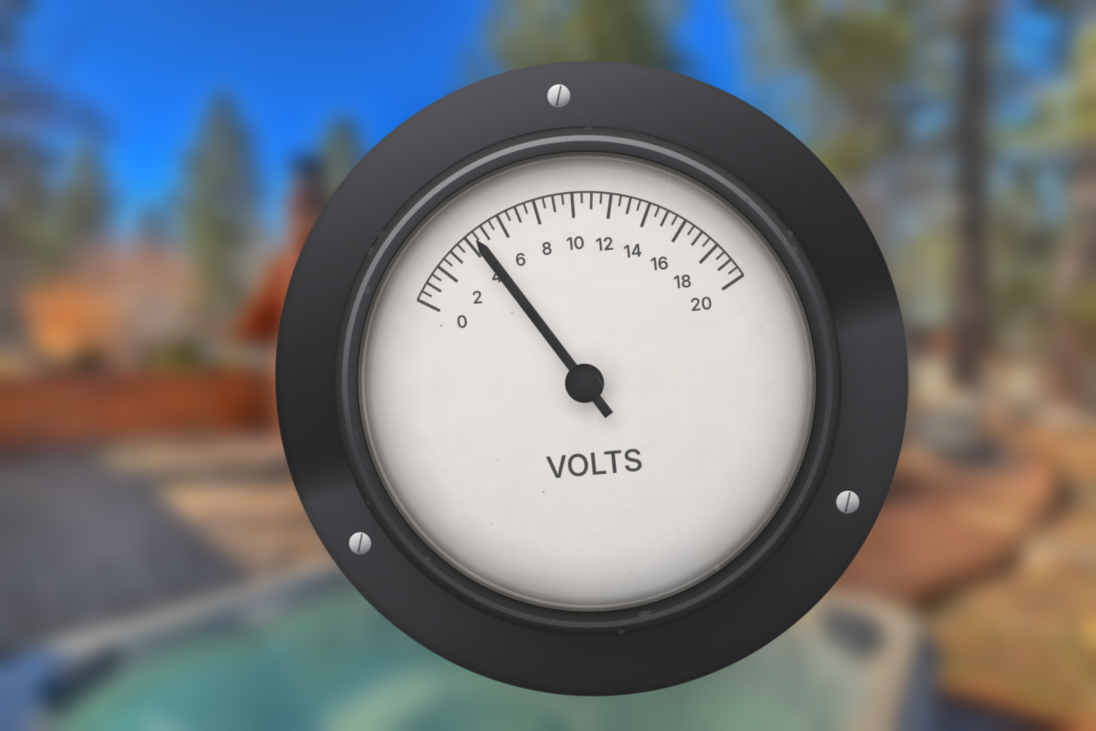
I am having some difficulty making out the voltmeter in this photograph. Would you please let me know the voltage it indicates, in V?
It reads 4.5 V
